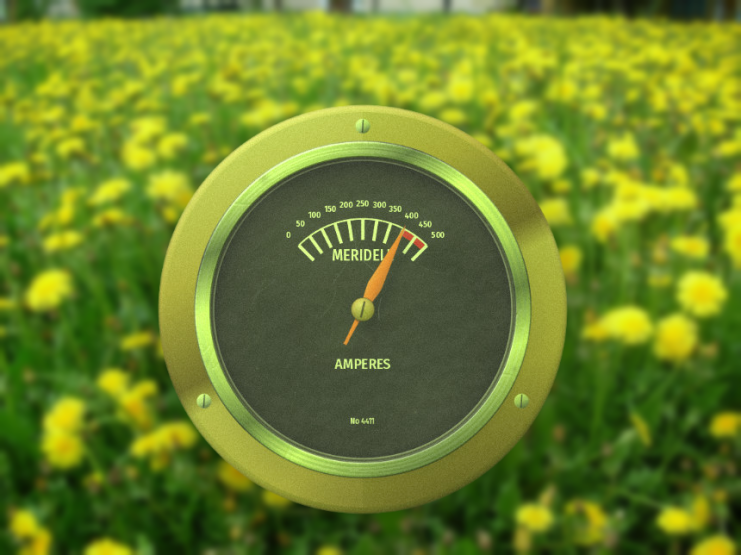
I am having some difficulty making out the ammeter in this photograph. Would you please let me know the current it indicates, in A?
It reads 400 A
